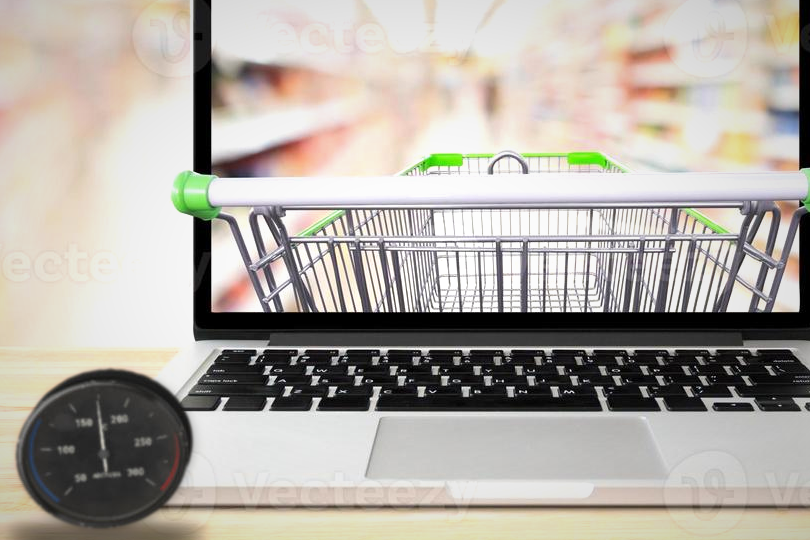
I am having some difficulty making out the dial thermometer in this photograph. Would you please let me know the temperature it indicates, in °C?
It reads 175 °C
